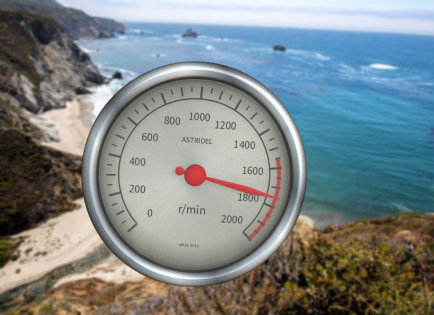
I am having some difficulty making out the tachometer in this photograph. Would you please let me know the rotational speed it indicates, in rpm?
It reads 1750 rpm
